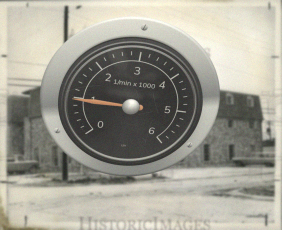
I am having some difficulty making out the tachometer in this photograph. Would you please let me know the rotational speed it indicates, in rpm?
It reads 1000 rpm
